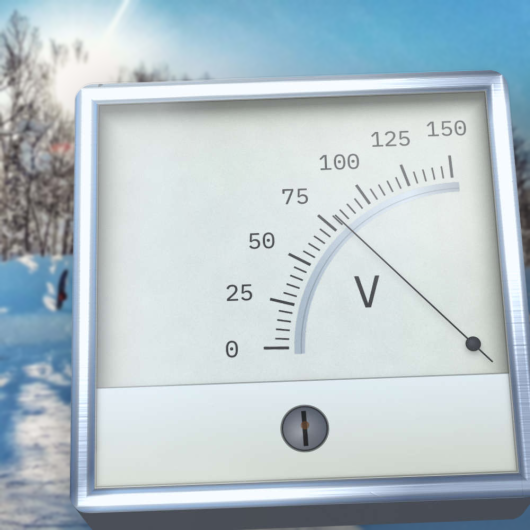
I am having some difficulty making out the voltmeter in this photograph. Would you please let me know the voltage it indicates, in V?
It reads 80 V
